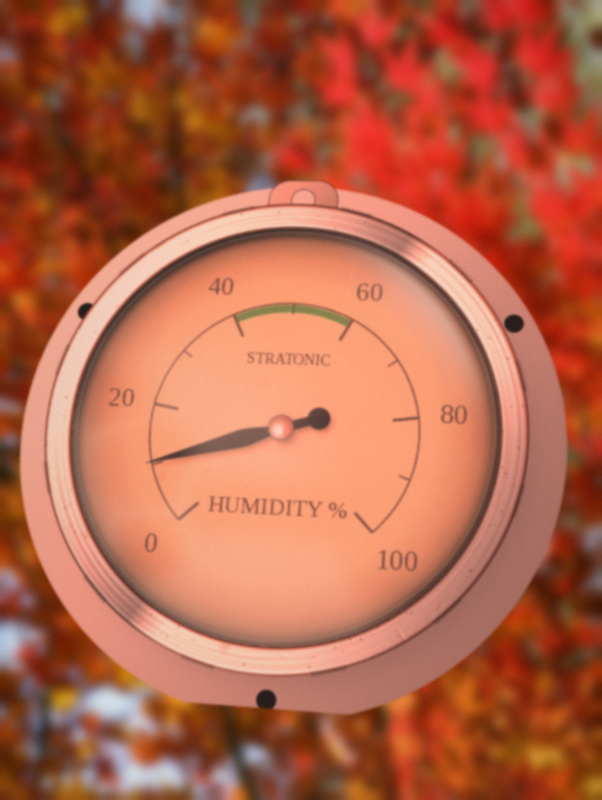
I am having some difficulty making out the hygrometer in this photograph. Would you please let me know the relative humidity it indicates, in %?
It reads 10 %
